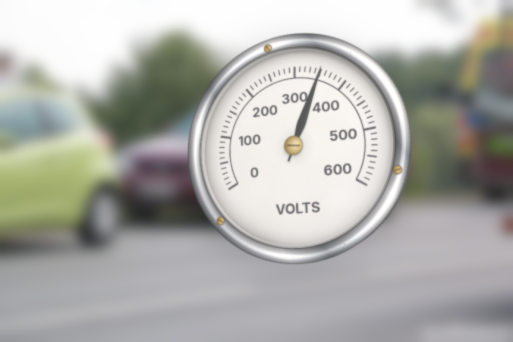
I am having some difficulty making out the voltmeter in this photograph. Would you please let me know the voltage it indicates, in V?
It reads 350 V
